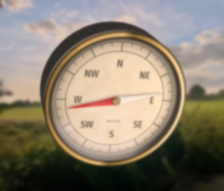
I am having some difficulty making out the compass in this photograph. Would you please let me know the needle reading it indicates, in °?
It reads 260 °
